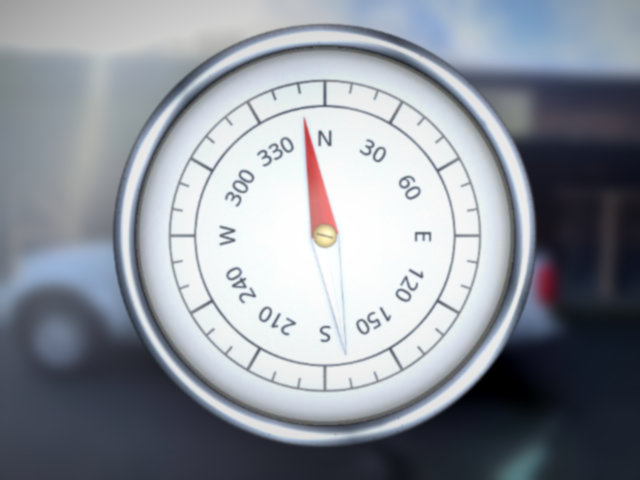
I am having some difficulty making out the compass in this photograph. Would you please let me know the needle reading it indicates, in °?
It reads 350 °
